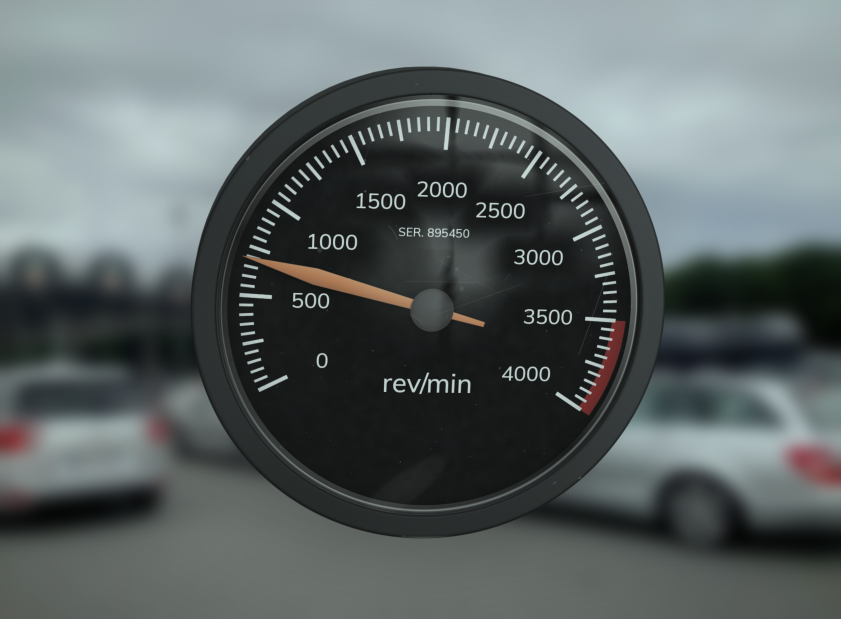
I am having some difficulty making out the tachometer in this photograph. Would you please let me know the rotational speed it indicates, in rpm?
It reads 700 rpm
